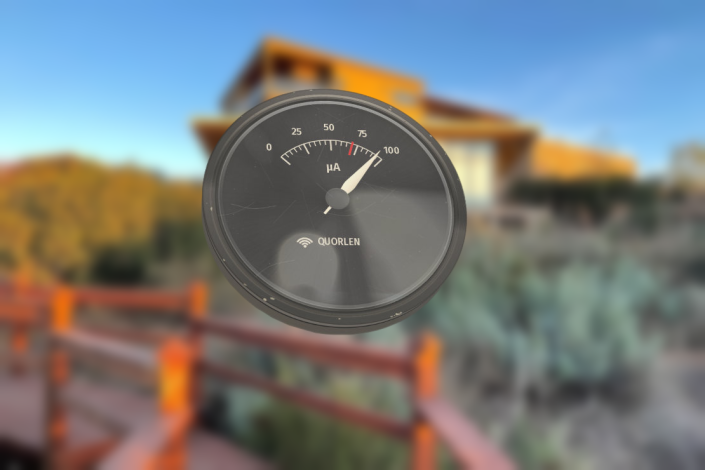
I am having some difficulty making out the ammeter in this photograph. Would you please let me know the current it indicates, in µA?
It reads 95 µA
